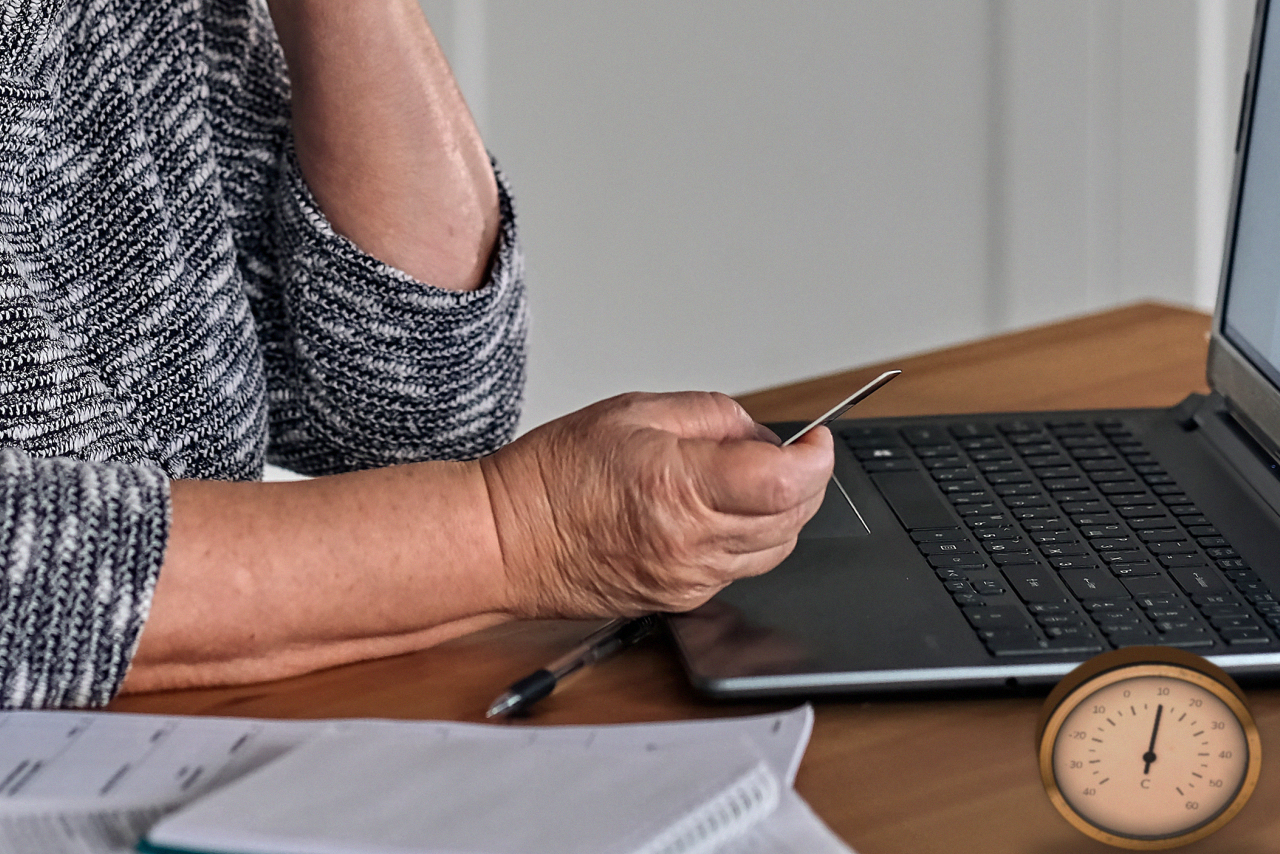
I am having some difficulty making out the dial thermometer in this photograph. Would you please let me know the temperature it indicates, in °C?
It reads 10 °C
